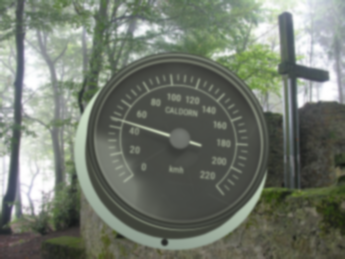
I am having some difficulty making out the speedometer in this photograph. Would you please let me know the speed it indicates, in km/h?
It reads 45 km/h
